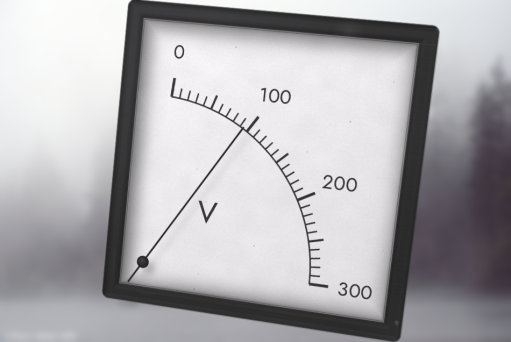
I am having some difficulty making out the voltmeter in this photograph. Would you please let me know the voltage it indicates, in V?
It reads 95 V
